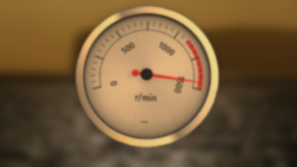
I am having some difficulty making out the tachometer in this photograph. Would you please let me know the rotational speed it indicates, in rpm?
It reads 1450 rpm
